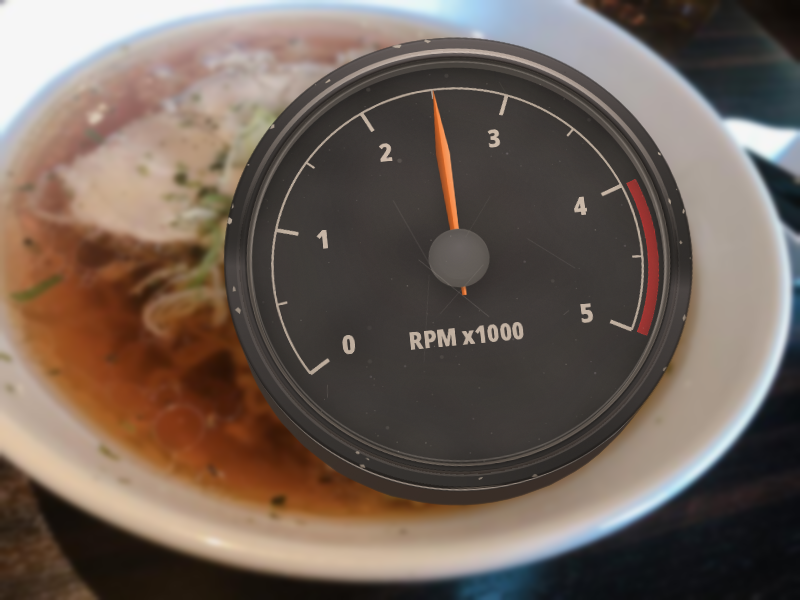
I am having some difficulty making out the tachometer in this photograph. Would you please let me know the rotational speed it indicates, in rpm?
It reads 2500 rpm
